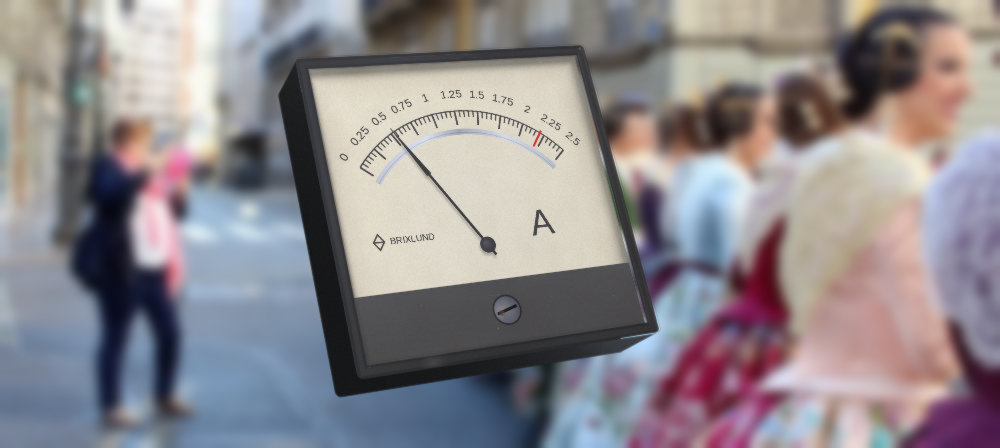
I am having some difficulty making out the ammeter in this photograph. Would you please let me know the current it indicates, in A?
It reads 0.5 A
